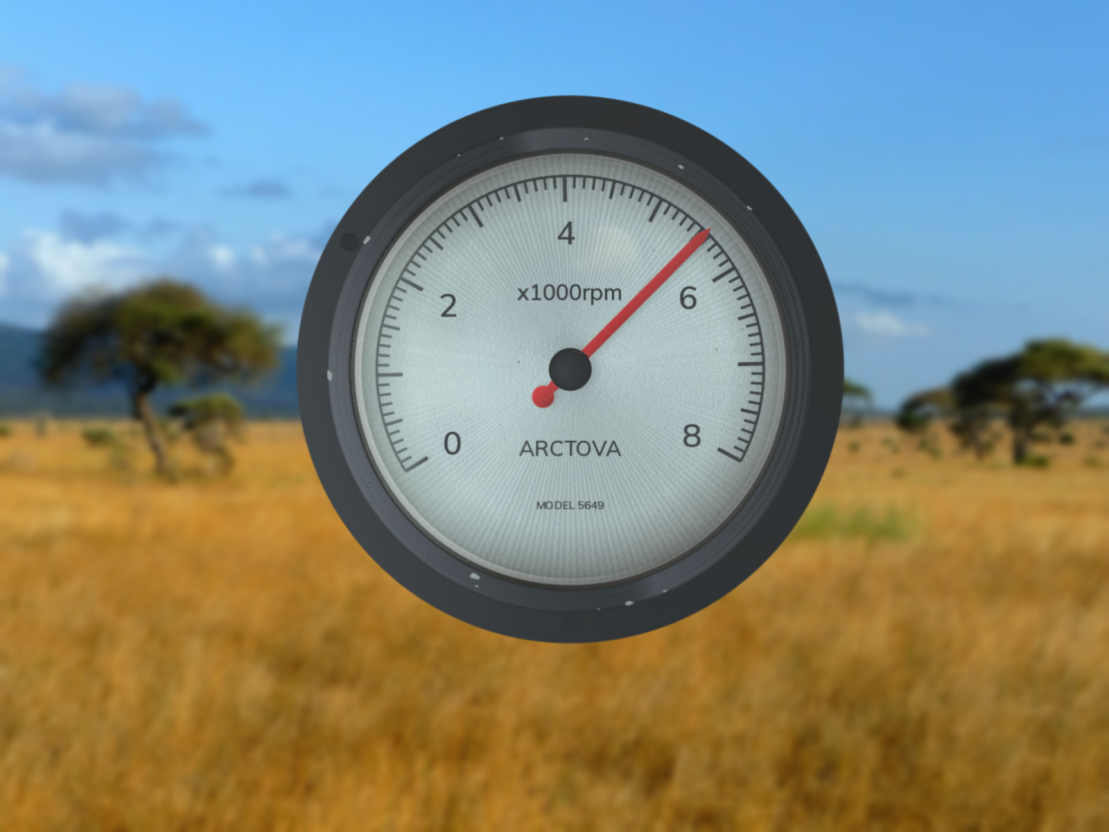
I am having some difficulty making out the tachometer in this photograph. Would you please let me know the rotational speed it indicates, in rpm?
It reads 5550 rpm
